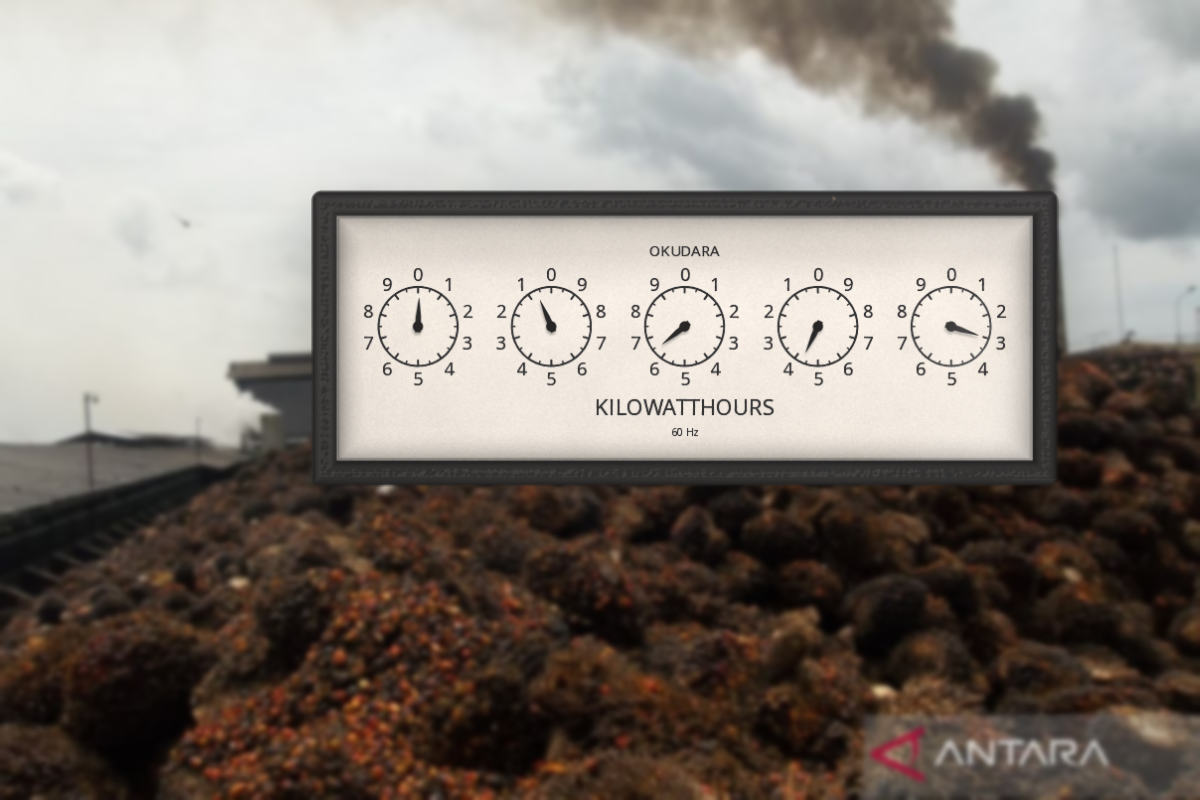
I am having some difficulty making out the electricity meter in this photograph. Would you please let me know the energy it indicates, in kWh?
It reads 643 kWh
